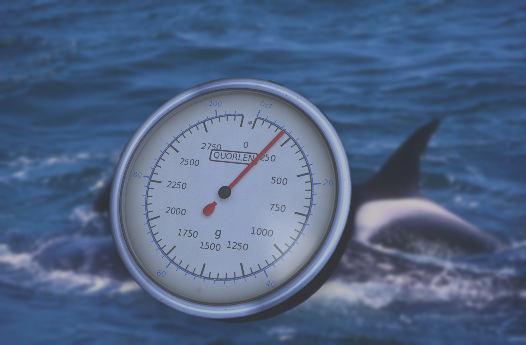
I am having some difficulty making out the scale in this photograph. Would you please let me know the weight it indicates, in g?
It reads 200 g
